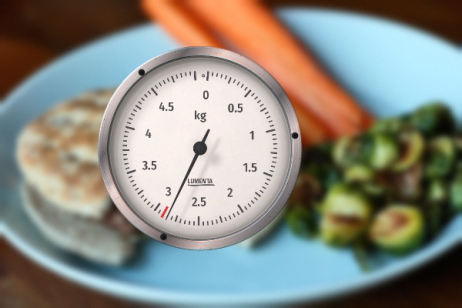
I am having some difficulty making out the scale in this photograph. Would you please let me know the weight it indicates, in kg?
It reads 2.85 kg
